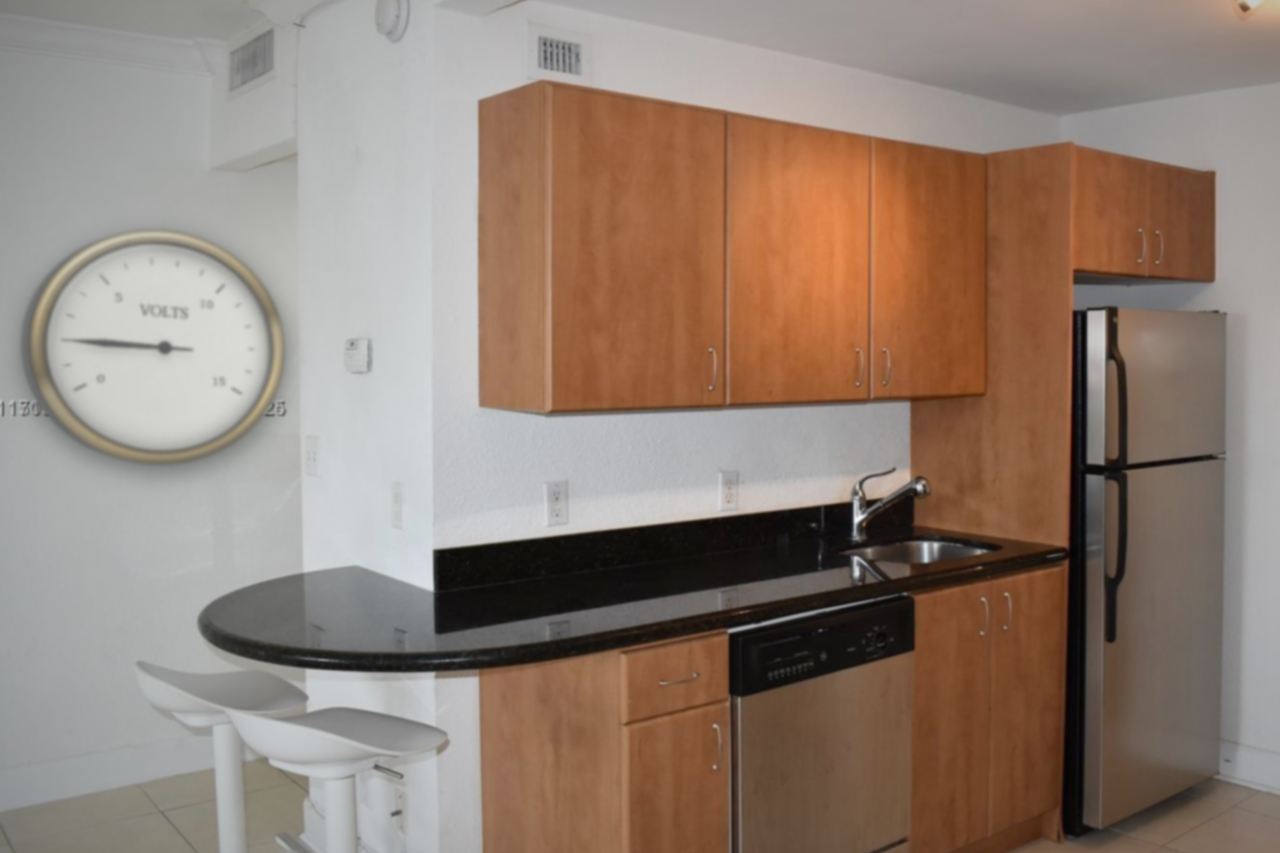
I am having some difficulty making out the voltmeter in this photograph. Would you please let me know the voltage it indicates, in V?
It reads 2 V
